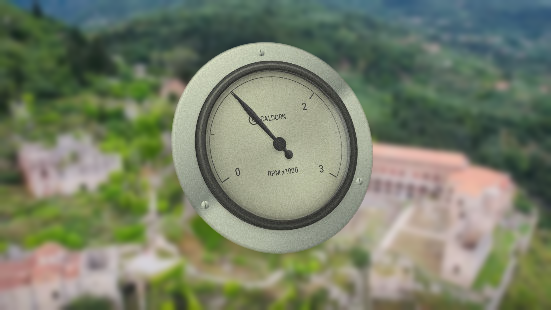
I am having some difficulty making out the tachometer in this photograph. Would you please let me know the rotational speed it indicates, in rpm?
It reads 1000 rpm
